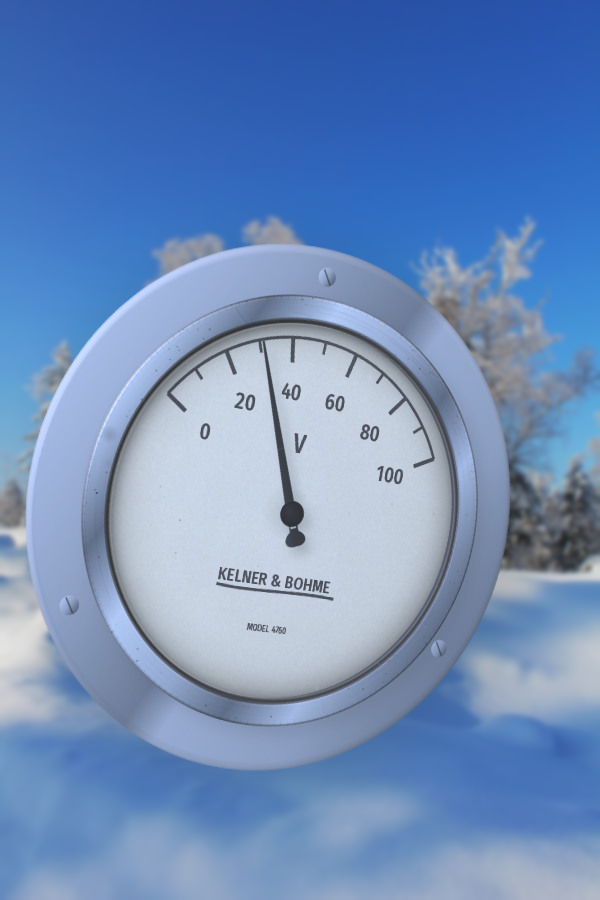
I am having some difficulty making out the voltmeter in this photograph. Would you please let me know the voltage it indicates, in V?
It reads 30 V
